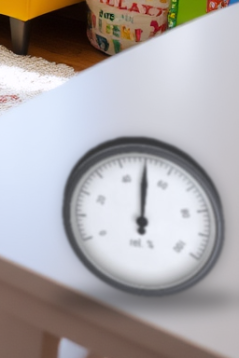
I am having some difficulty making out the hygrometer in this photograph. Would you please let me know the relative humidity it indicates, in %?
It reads 50 %
